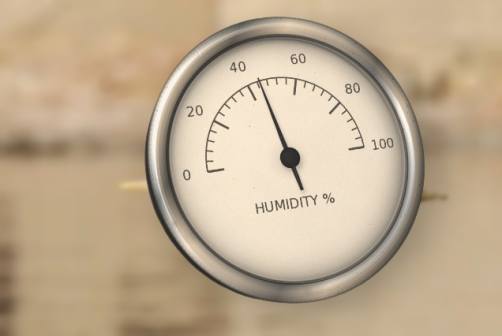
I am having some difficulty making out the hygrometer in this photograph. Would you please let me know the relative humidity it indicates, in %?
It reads 44 %
